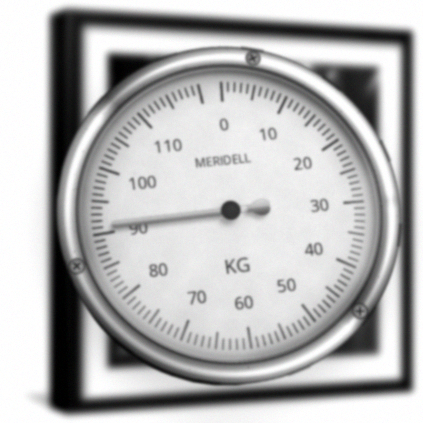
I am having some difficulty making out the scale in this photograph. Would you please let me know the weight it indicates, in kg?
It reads 91 kg
